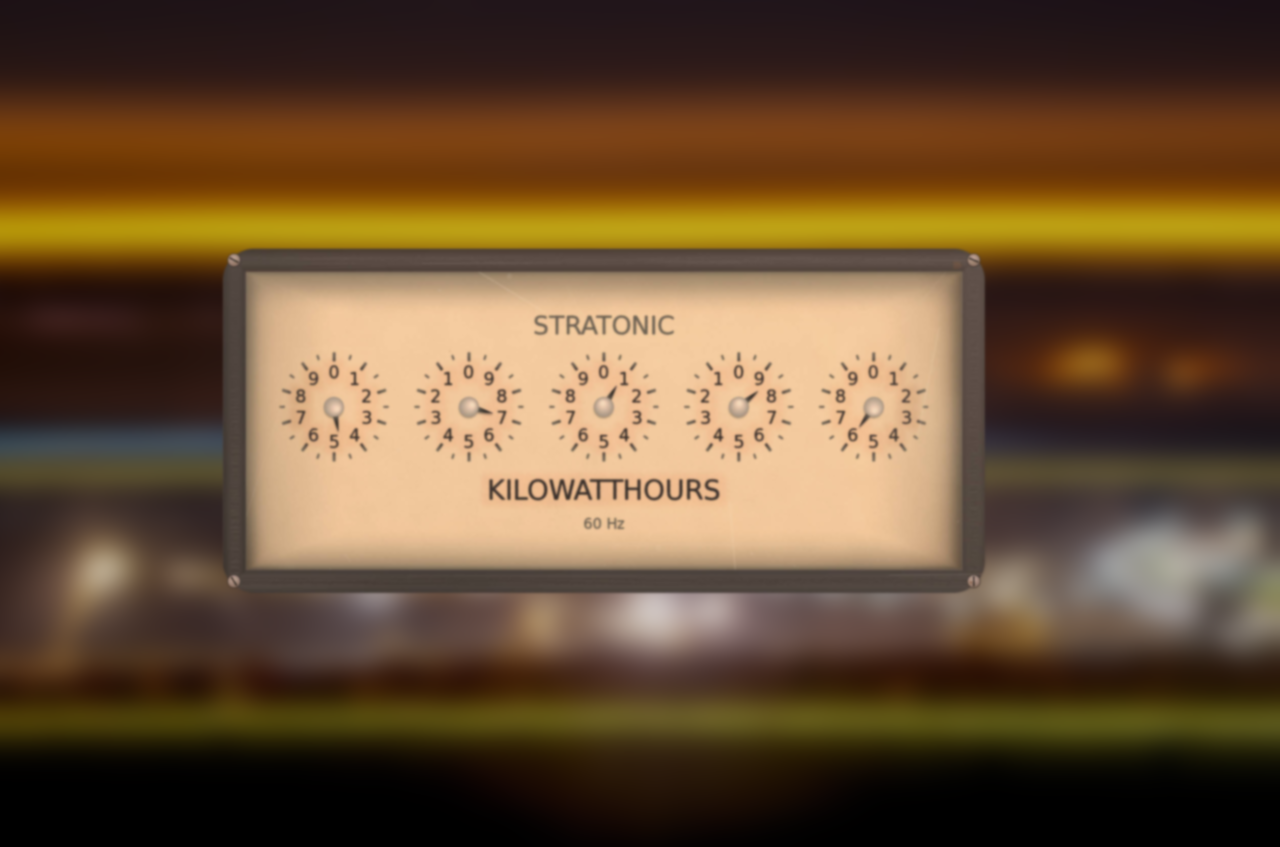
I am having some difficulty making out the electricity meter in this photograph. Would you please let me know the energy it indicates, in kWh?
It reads 47086 kWh
